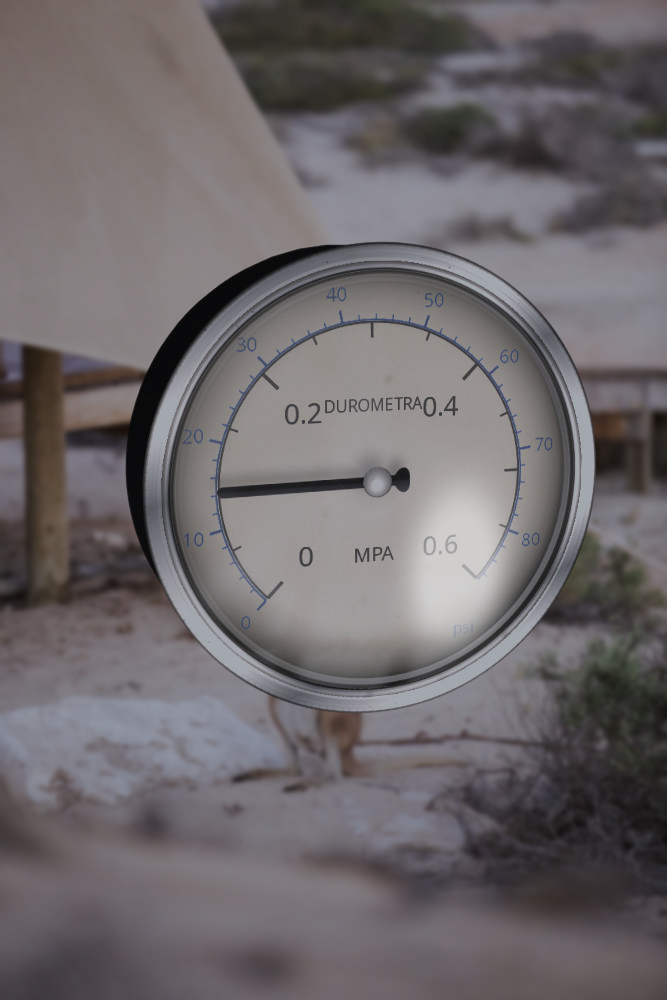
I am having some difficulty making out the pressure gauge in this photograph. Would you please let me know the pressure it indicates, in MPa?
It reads 0.1 MPa
